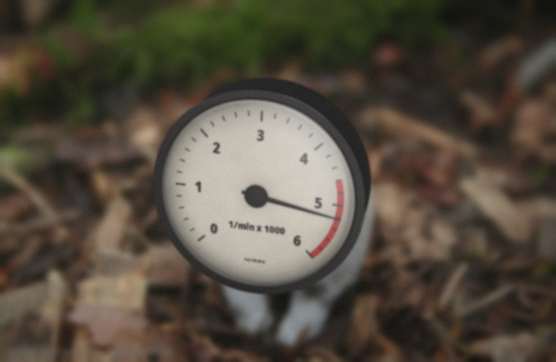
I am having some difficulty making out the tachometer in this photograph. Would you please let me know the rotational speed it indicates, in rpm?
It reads 5200 rpm
